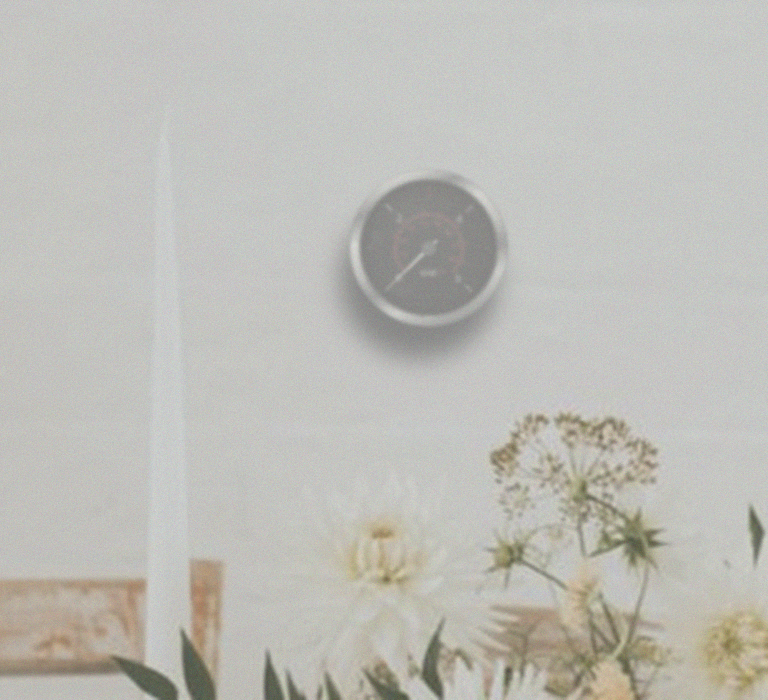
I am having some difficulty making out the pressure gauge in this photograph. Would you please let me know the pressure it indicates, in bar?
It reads 0 bar
